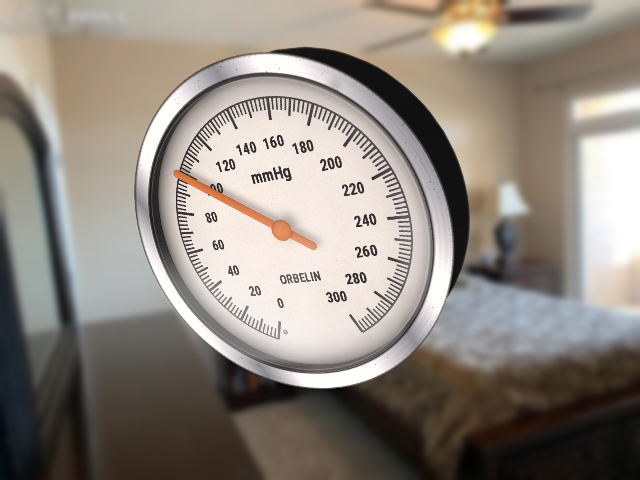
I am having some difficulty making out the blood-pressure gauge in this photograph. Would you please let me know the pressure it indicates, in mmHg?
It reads 100 mmHg
